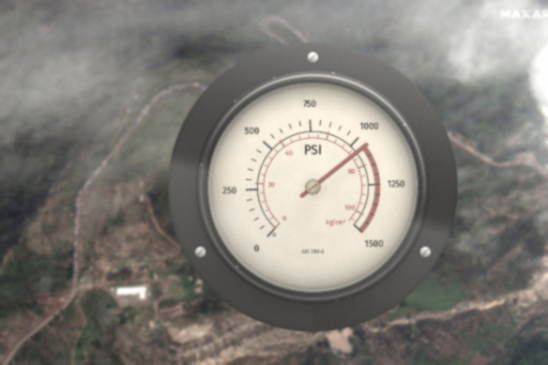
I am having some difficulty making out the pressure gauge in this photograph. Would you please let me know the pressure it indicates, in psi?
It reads 1050 psi
